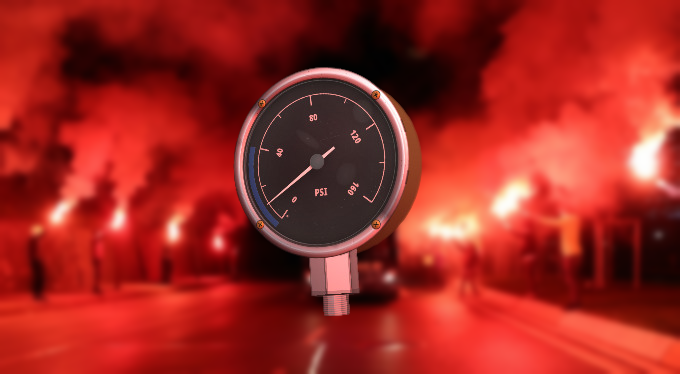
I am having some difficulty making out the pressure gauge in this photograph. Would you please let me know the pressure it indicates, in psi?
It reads 10 psi
